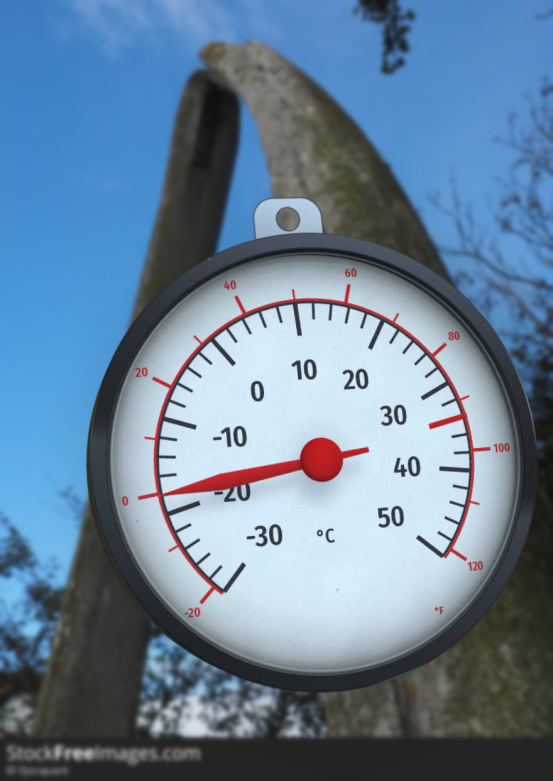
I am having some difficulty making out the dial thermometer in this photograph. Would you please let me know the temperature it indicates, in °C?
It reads -18 °C
